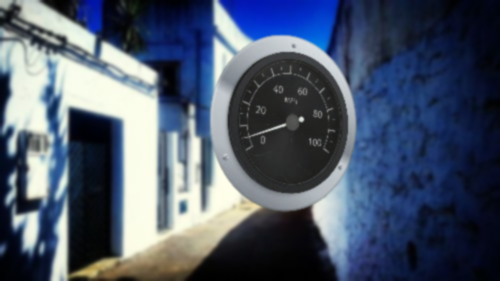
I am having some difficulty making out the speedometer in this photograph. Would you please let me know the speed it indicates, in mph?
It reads 5 mph
